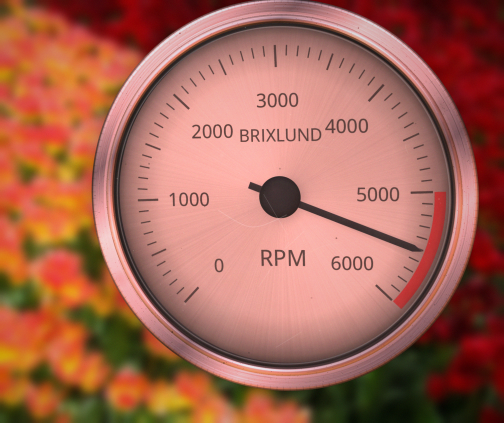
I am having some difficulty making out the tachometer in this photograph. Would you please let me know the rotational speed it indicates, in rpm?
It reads 5500 rpm
